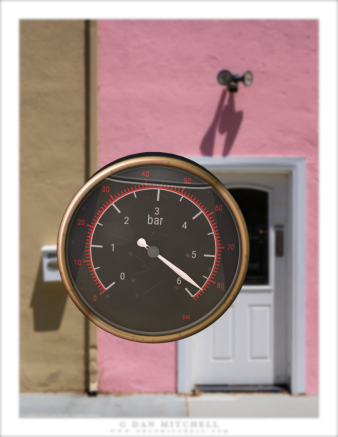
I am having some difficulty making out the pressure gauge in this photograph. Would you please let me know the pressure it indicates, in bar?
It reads 5.75 bar
